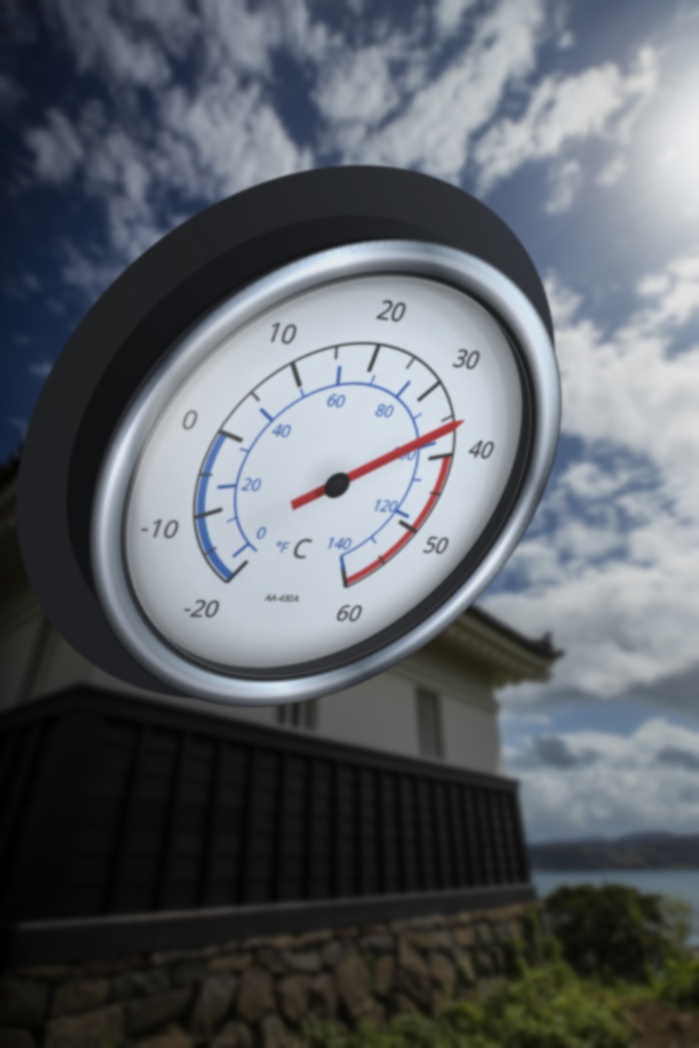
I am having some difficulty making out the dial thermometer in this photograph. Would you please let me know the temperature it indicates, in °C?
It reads 35 °C
